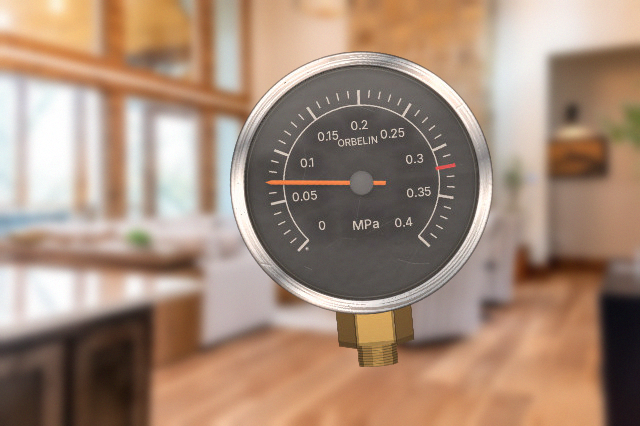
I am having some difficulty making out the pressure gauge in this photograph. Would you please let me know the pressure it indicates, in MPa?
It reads 0.07 MPa
